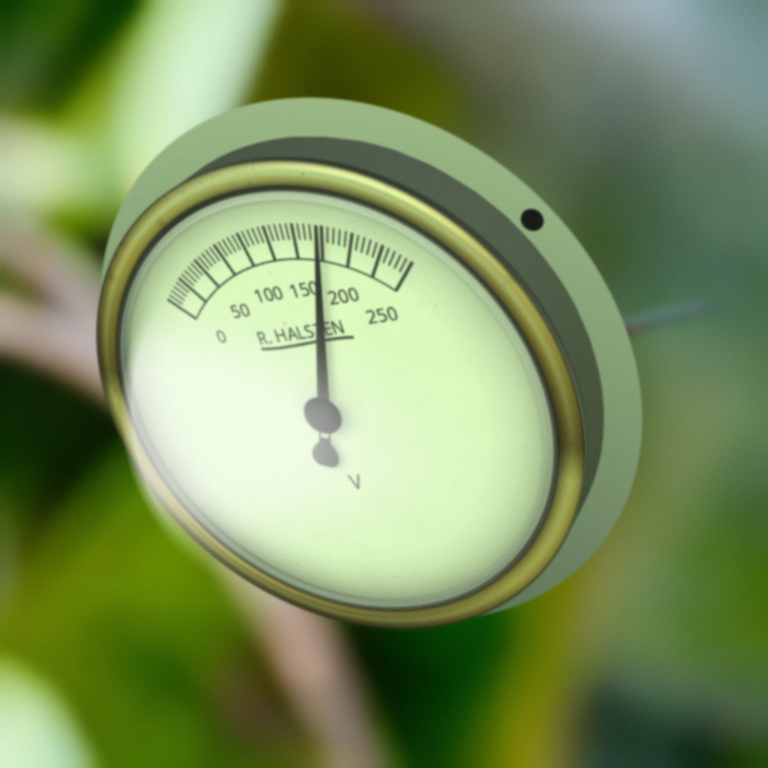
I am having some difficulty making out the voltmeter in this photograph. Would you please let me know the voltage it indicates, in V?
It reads 175 V
